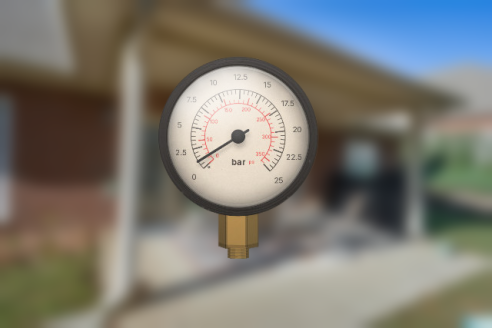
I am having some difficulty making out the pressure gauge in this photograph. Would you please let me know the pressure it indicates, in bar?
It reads 1 bar
